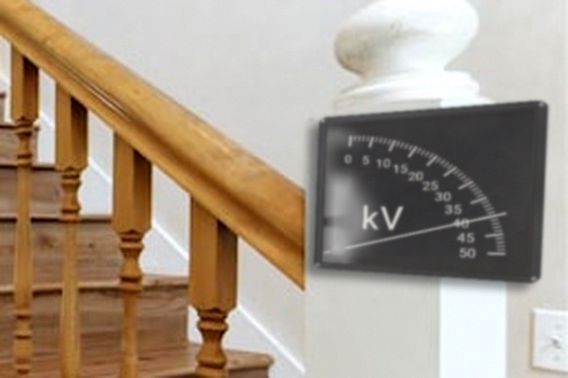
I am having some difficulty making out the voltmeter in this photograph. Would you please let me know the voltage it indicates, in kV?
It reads 40 kV
